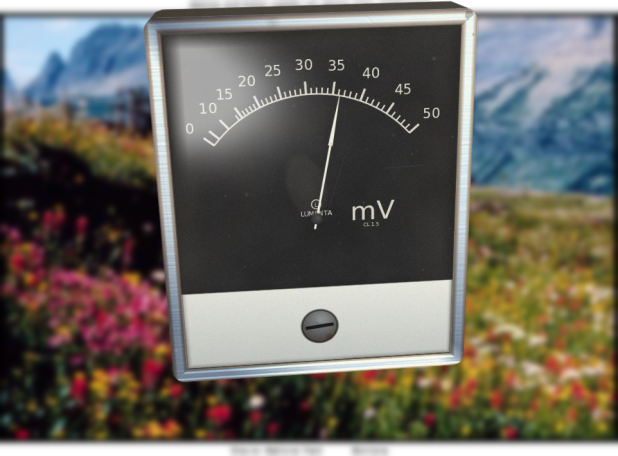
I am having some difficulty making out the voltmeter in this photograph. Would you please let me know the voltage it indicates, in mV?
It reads 36 mV
